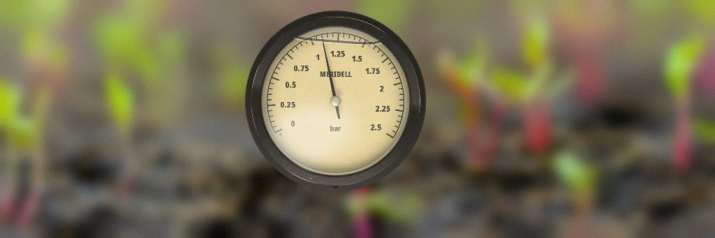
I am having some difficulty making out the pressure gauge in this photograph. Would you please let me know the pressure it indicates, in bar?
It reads 1.1 bar
